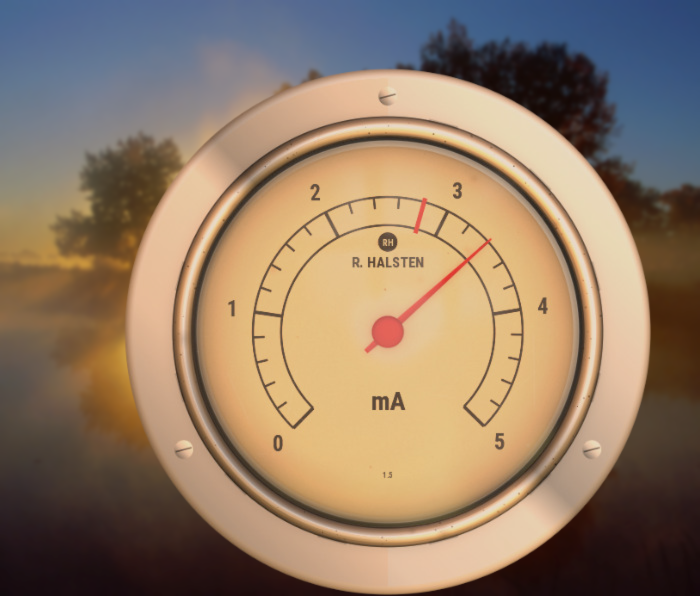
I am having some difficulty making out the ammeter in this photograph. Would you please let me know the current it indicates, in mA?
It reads 3.4 mA
